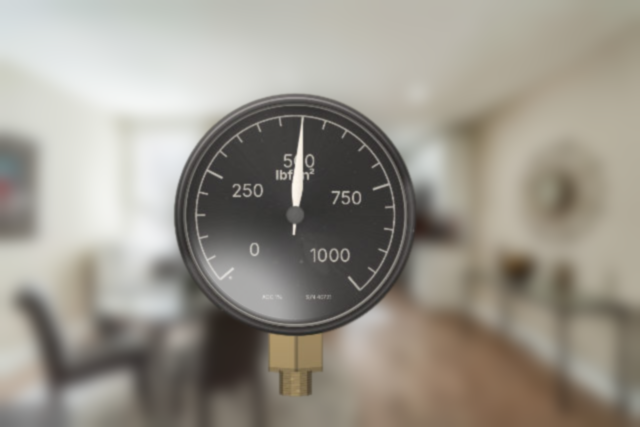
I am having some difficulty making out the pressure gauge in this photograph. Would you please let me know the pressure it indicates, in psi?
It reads 500 psi
